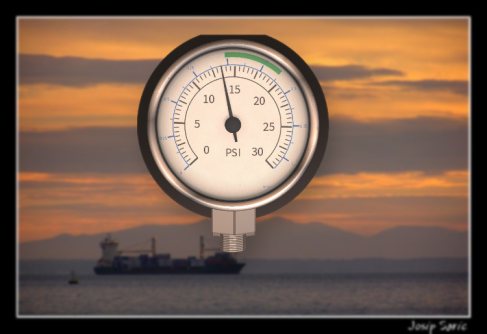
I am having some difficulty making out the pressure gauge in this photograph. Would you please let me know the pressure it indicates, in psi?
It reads 13.5 psi
